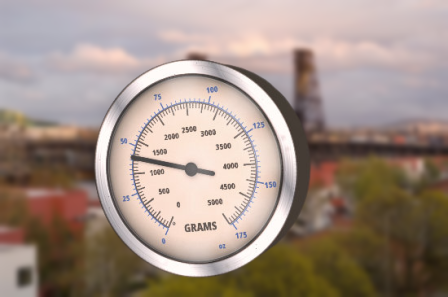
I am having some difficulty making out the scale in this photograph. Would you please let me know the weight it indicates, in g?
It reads 1250 g
